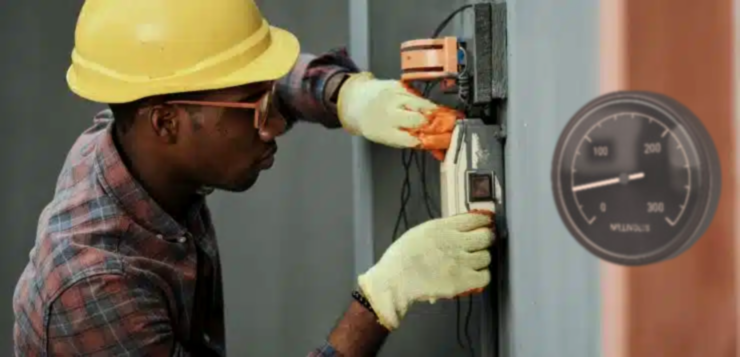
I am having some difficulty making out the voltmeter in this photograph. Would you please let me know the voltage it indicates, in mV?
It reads 40 mV
